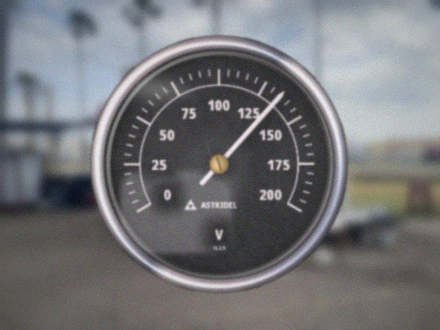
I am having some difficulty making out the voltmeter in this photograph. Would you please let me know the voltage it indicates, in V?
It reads 135 V
